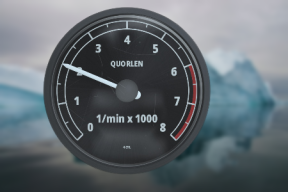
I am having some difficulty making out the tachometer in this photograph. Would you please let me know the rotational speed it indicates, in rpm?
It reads 2000 rpm
